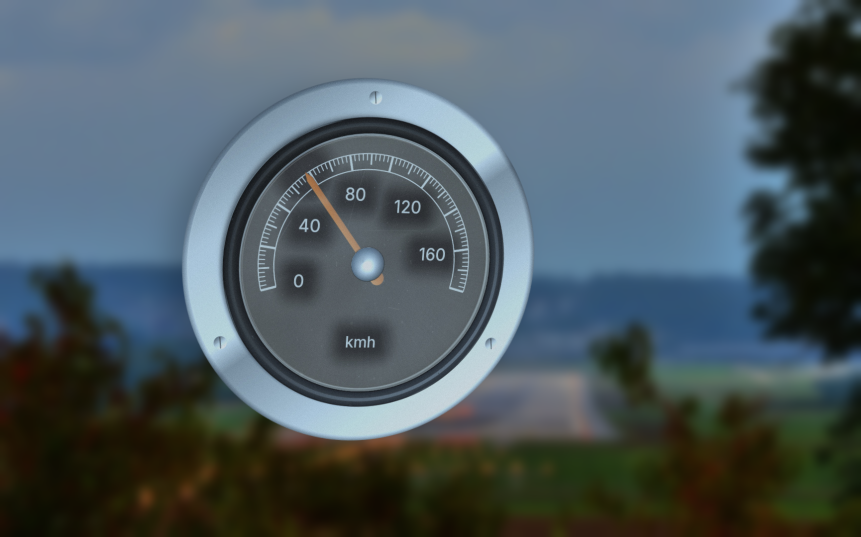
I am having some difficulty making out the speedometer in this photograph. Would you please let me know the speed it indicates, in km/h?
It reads 58 km/h
